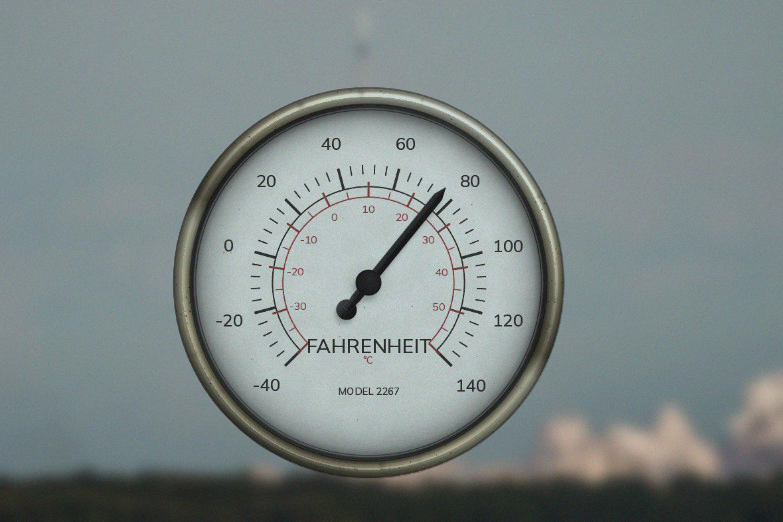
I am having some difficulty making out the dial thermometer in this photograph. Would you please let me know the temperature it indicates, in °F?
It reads 76 °F
